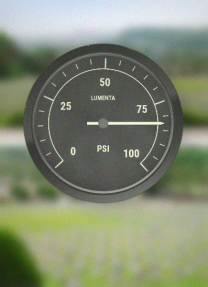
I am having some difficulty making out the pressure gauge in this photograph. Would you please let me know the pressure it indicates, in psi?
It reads 82.5 psi
